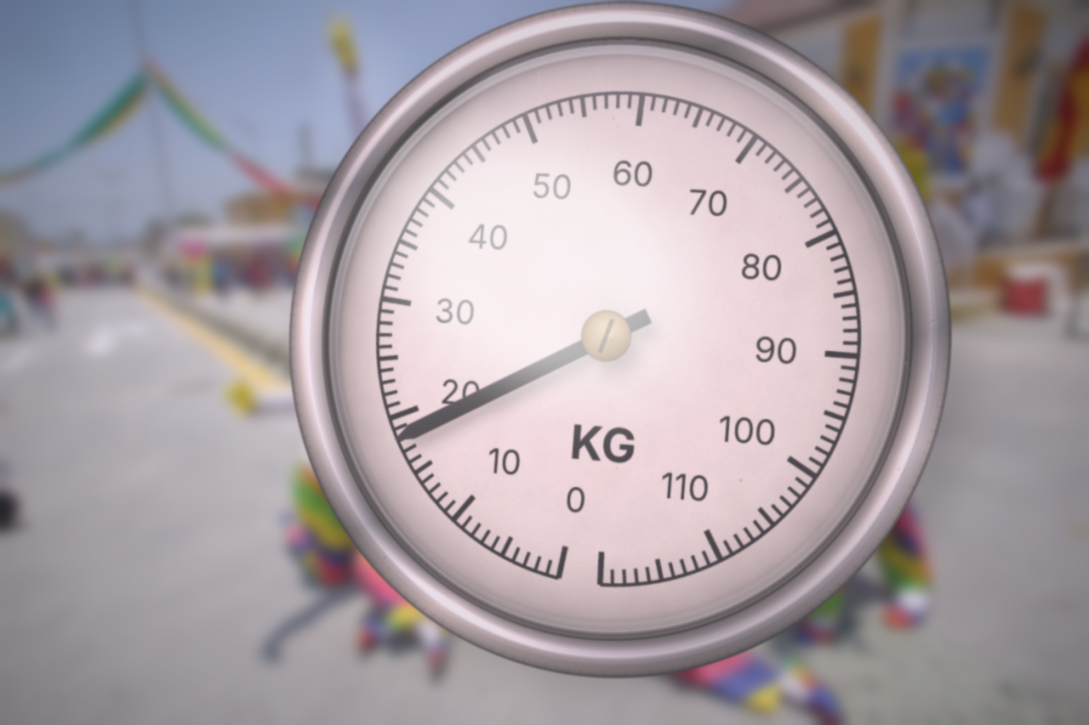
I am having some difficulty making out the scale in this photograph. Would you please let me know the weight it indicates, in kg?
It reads 18 kg
